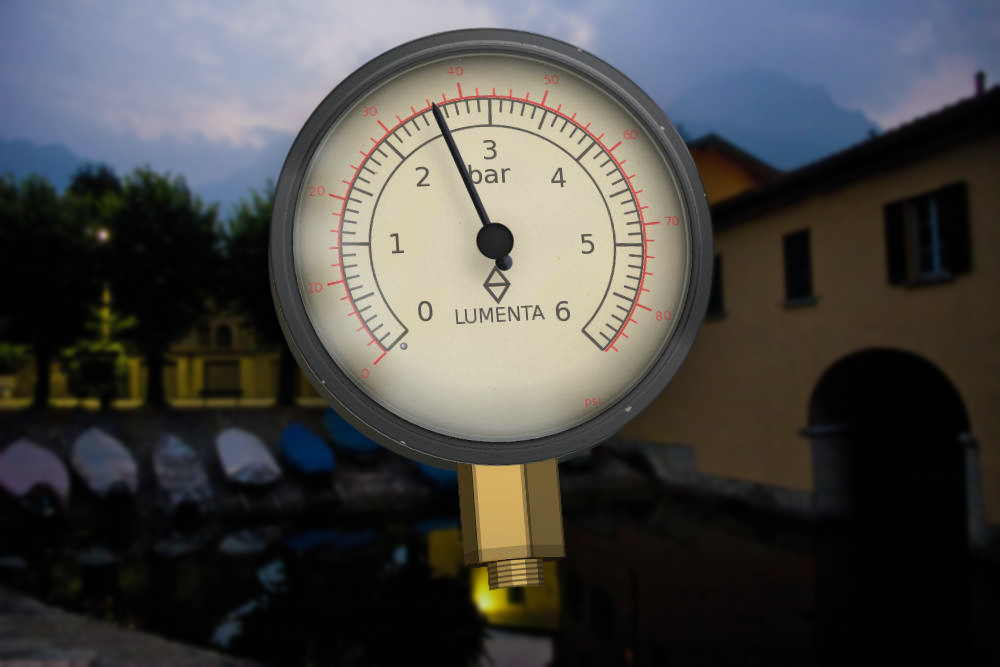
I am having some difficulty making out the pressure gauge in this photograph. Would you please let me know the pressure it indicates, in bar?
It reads 2.5 bar
